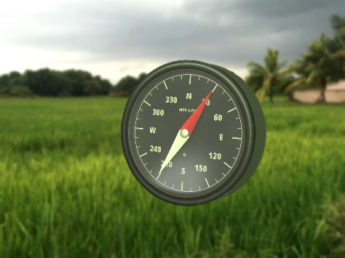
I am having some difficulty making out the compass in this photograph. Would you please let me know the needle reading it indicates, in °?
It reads 30 °
